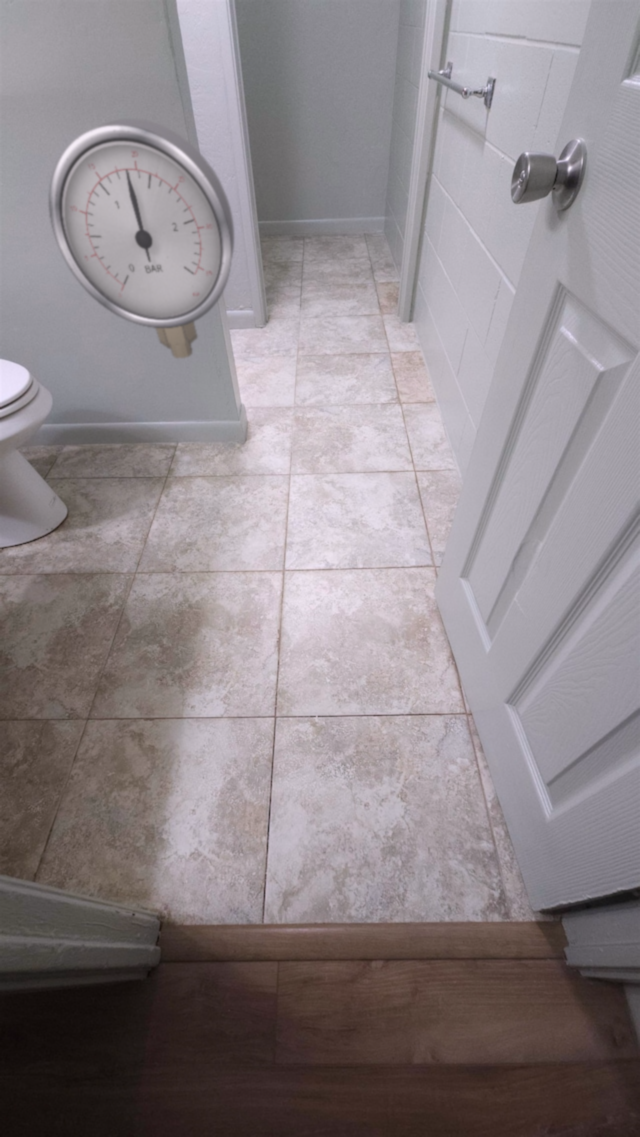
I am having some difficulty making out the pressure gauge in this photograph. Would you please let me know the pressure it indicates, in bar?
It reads 1.3 bar
